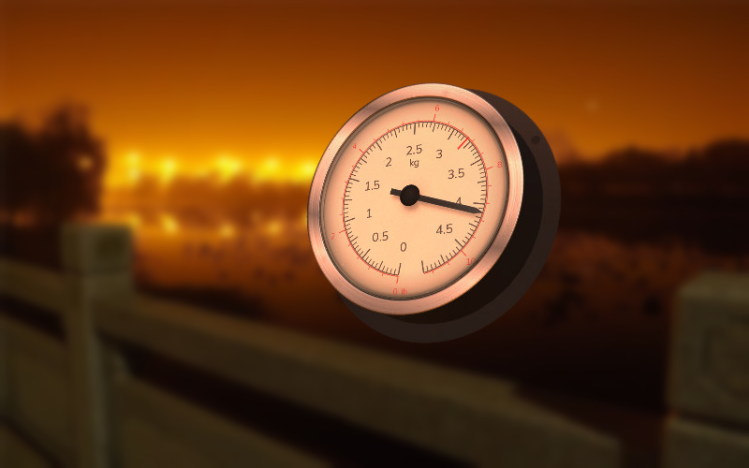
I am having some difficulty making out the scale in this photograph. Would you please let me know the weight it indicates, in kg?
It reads 4.1 kg
